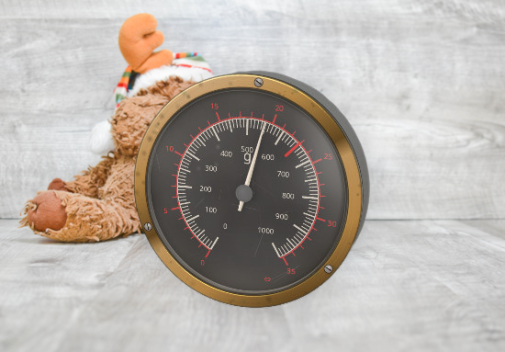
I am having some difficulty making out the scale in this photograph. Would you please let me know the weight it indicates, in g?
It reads 550 g
